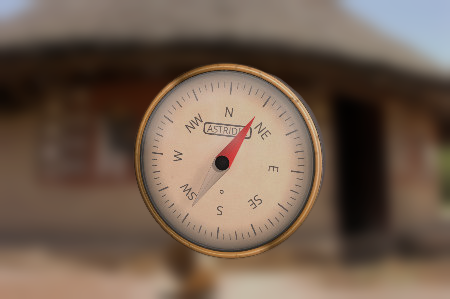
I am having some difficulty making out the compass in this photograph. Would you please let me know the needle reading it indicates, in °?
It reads 30 °
